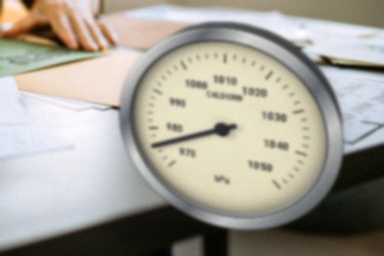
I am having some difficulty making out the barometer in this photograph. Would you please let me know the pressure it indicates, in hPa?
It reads 976 hPa
